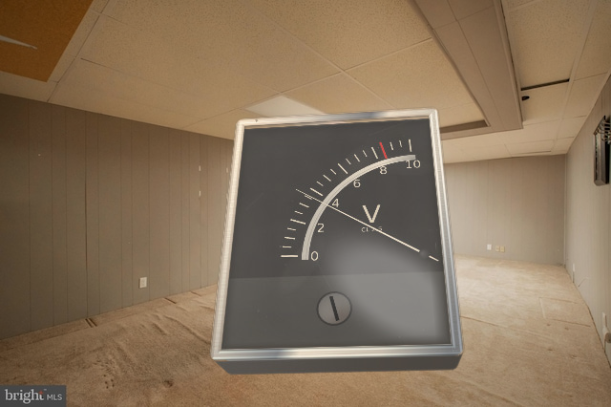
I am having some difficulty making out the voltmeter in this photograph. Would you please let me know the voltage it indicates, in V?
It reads 3.5 V
